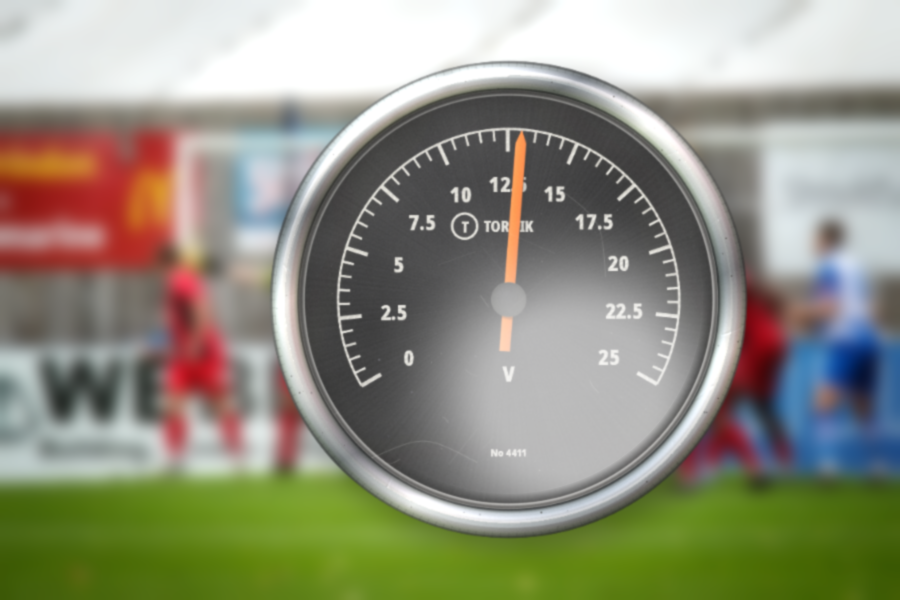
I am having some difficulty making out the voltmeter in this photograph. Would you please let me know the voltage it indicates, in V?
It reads 13 V
